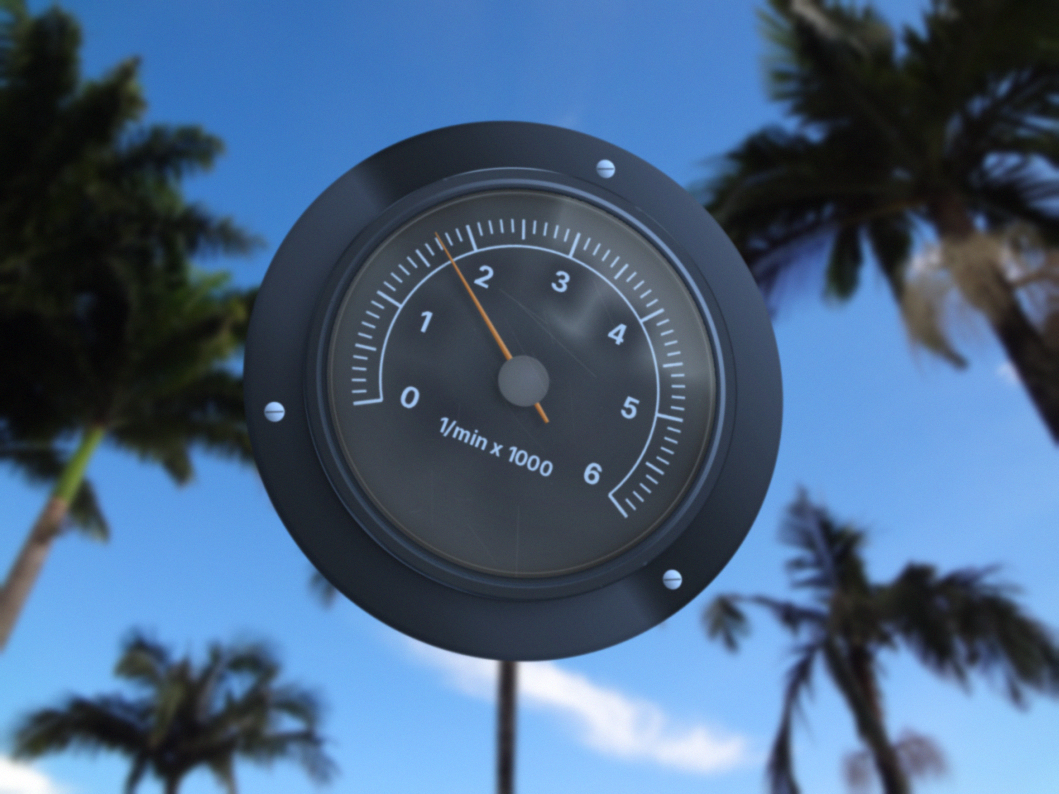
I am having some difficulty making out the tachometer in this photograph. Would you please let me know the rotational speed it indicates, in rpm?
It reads 1700 rpm
